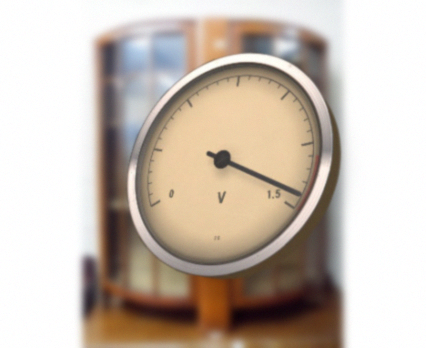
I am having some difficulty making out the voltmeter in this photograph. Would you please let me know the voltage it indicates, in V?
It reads 1.45 V
